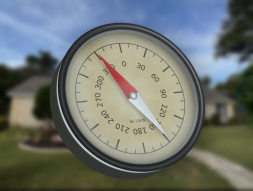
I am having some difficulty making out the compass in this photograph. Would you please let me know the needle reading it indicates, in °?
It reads 330 °
